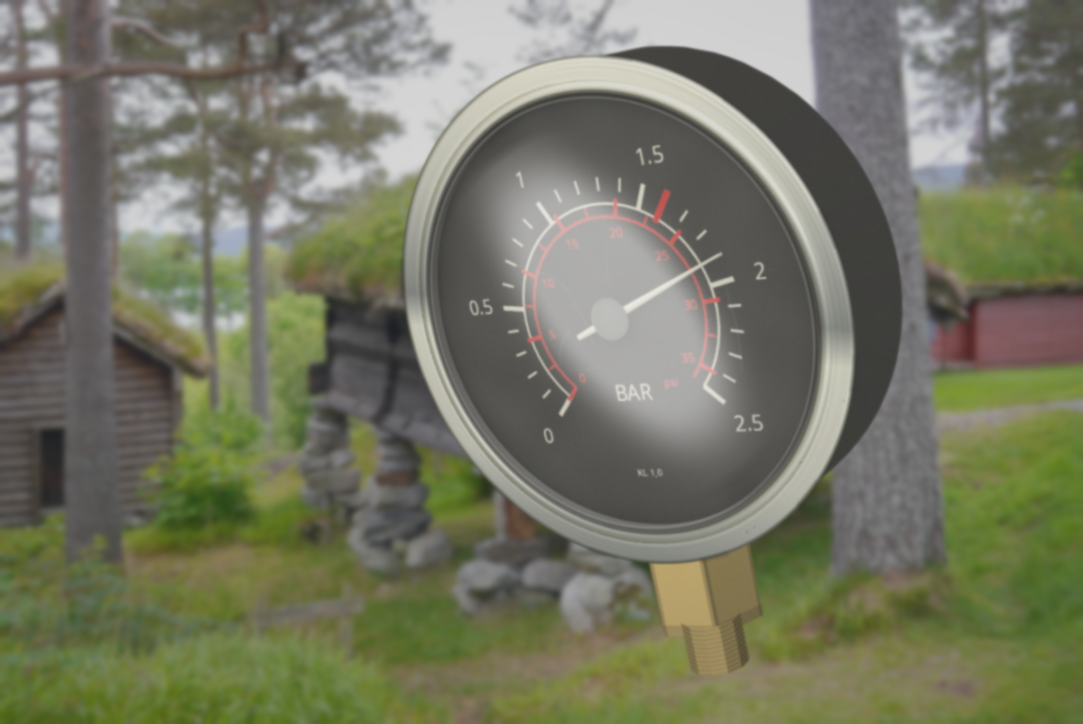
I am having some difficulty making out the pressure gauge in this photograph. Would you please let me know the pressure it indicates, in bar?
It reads 1.9 bar
